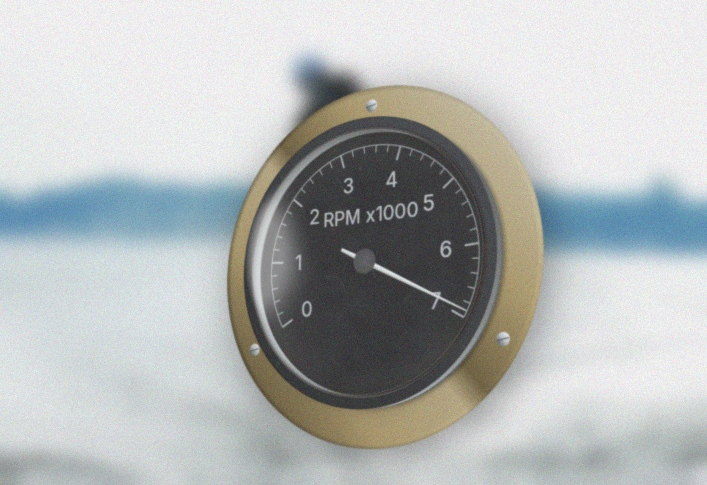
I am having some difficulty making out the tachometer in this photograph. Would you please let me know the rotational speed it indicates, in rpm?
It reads 6900 rpm
